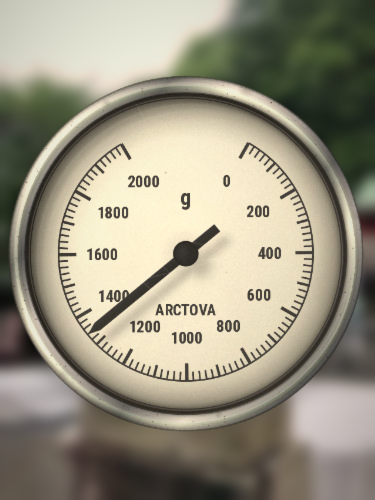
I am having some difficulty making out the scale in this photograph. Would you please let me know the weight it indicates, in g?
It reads 1340 g
